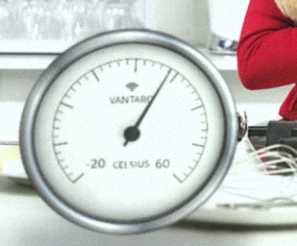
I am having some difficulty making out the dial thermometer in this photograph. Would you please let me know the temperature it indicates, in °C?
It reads 28 °C
